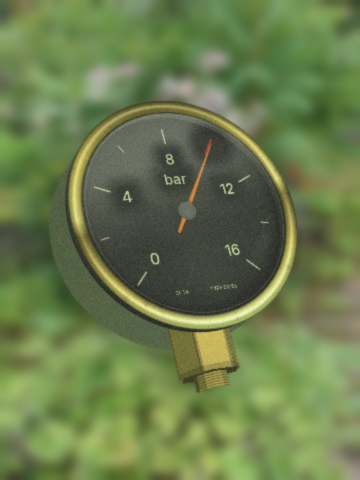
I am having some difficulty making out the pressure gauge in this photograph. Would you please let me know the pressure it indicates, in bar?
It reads 10 bar
